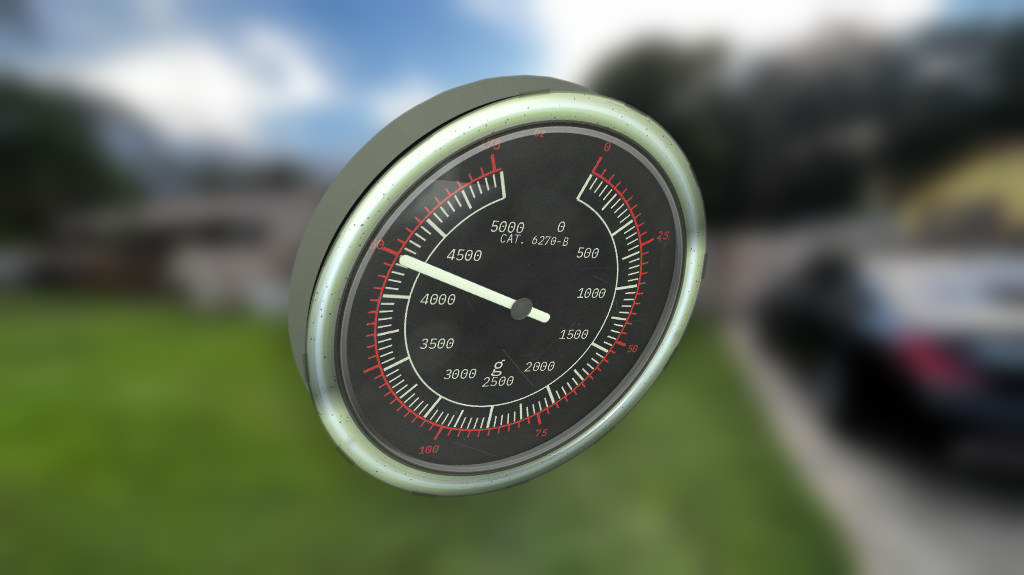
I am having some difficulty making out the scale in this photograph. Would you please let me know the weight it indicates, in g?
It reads 4250 g
